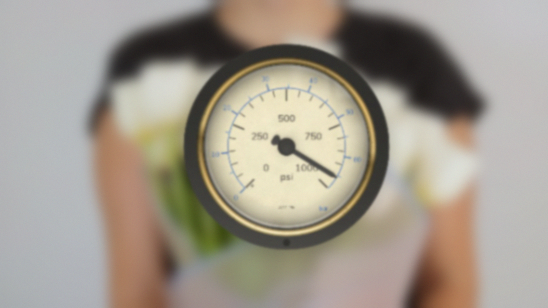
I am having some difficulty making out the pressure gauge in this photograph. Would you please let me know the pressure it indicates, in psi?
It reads 950 psi
